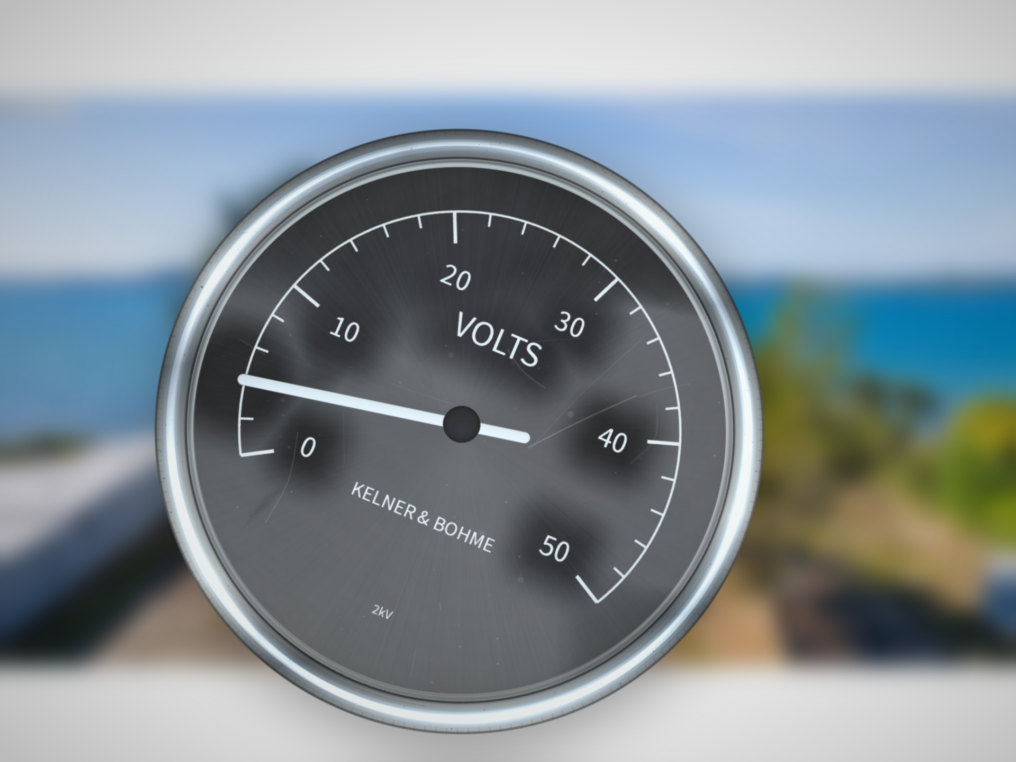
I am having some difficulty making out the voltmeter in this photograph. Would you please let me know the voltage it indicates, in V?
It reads 4 V
